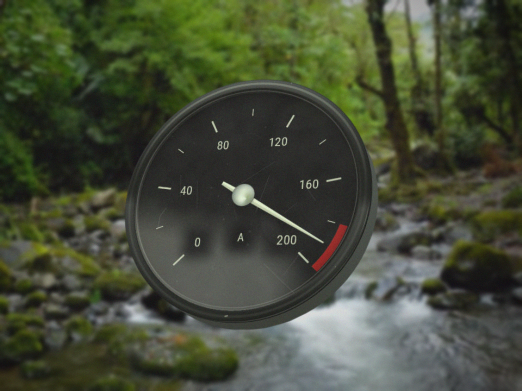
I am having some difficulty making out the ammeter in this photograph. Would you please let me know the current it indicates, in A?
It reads 190 A
